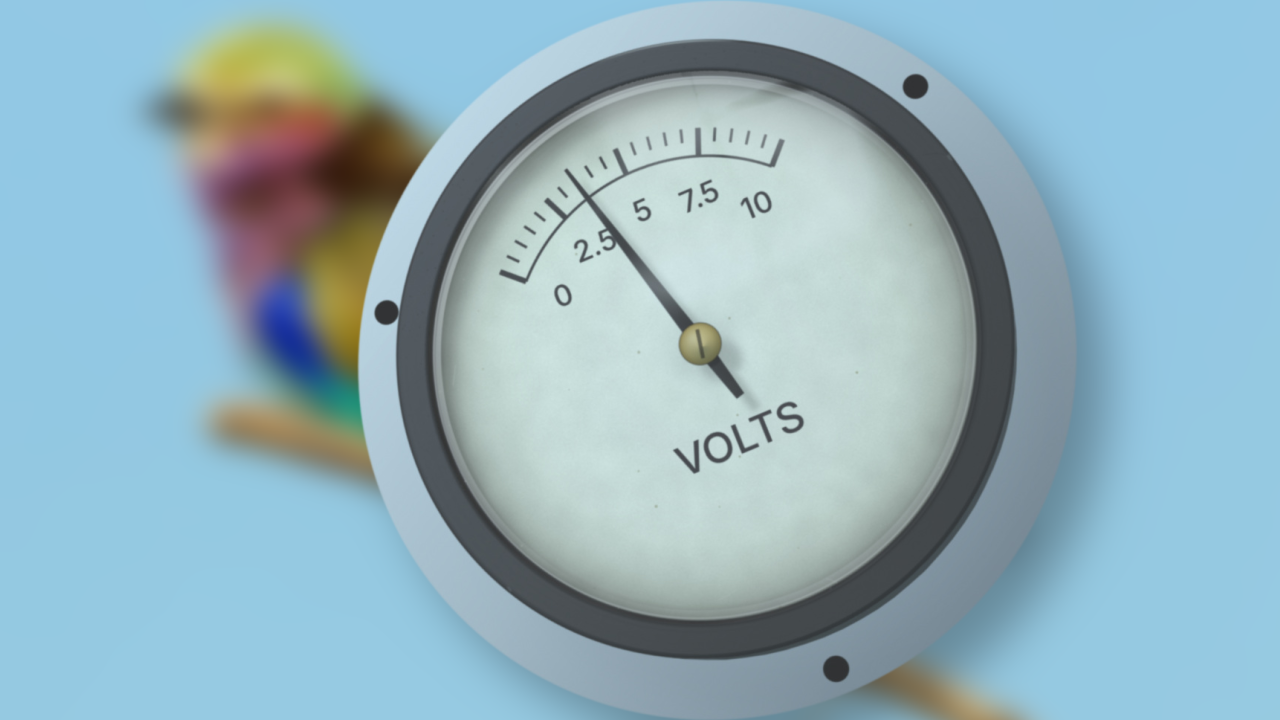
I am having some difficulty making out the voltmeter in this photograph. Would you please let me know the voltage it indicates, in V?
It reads 3.5 V
